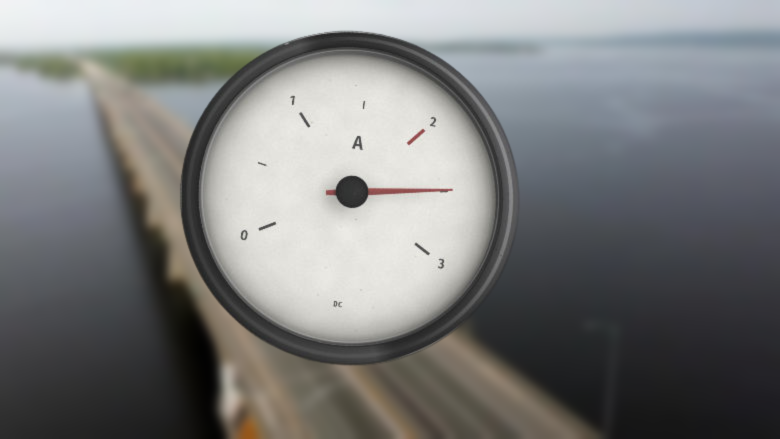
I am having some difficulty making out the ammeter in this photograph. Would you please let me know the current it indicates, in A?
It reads 2.5 A
